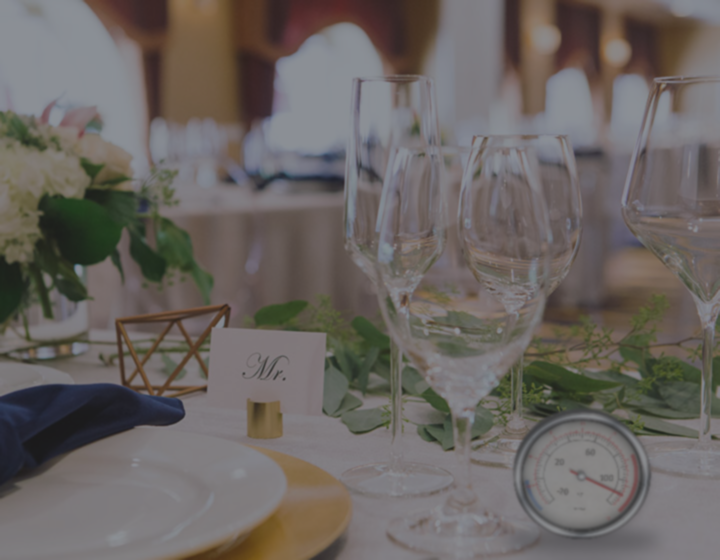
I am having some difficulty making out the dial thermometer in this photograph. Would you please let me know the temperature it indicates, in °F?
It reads 110 °F
